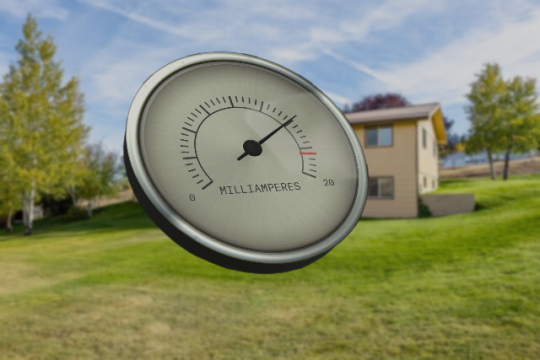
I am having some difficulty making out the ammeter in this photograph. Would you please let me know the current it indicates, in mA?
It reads 15 mA
